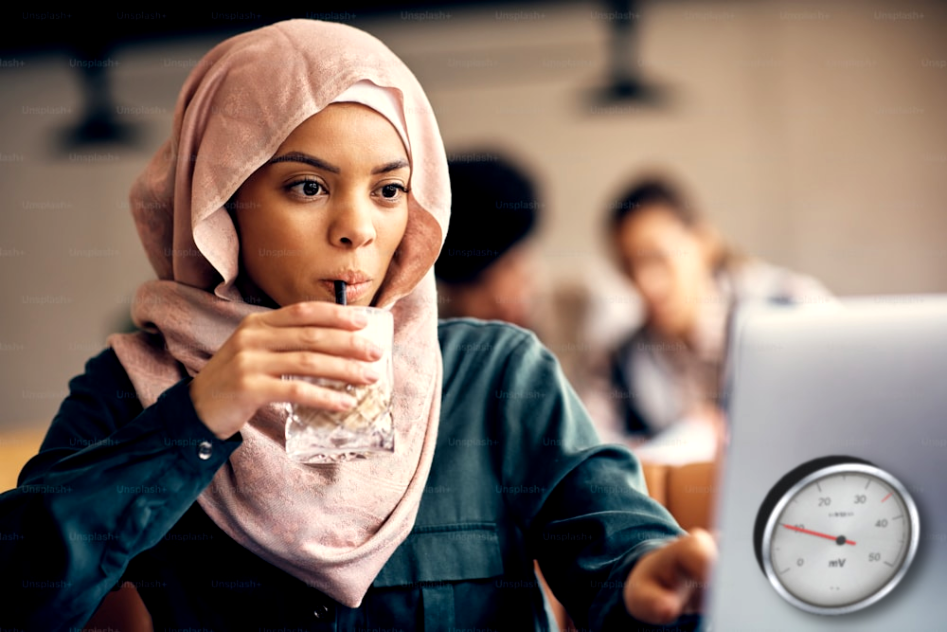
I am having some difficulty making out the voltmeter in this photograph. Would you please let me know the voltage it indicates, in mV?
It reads 10 mV
